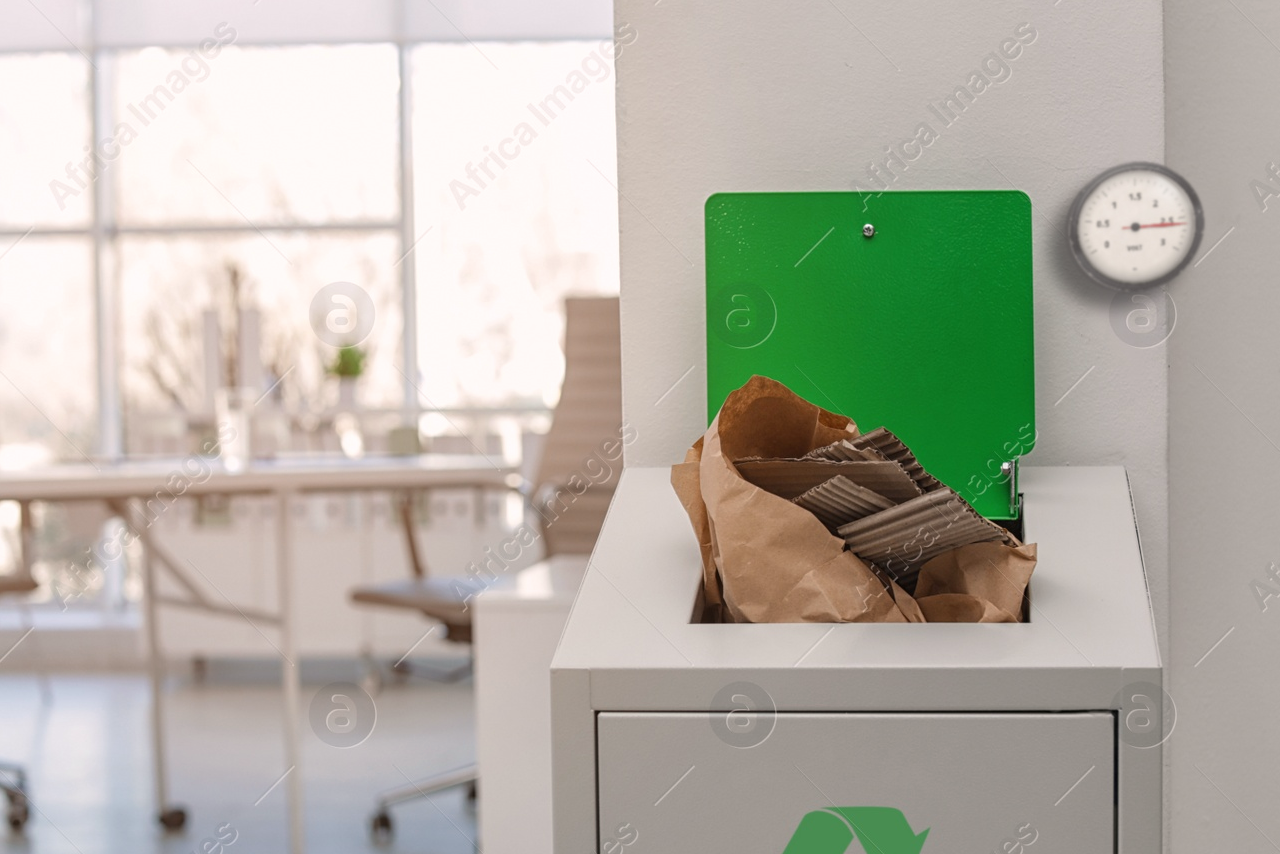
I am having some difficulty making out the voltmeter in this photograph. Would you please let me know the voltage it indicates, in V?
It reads 2.6 V
